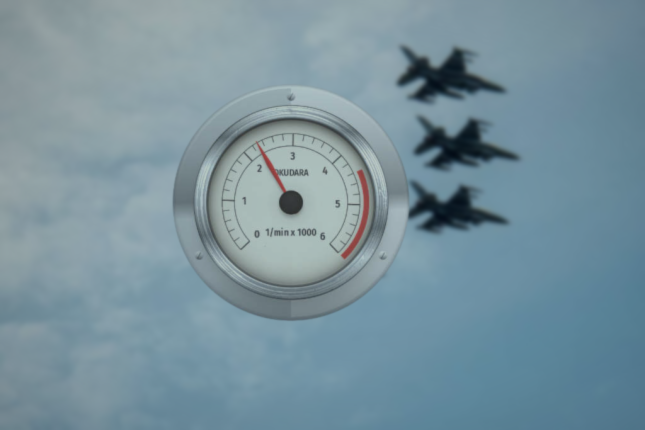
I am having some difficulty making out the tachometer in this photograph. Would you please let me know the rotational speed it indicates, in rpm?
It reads 2300 rpm
